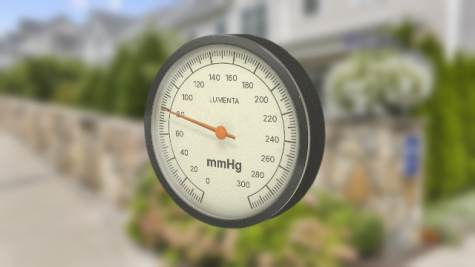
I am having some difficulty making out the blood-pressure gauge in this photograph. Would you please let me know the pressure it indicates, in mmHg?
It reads 80 mmHg
